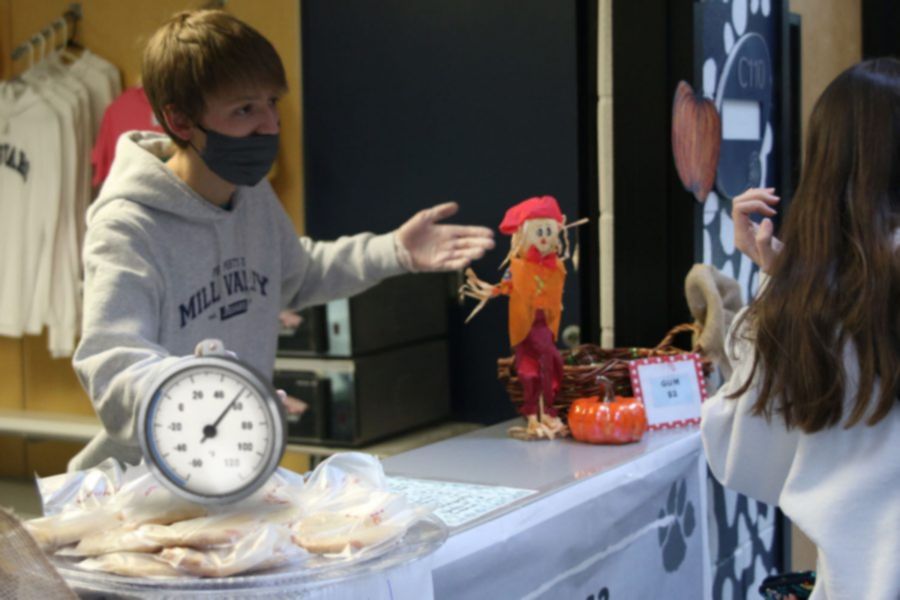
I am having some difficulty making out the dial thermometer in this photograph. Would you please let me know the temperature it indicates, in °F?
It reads 55 °F
